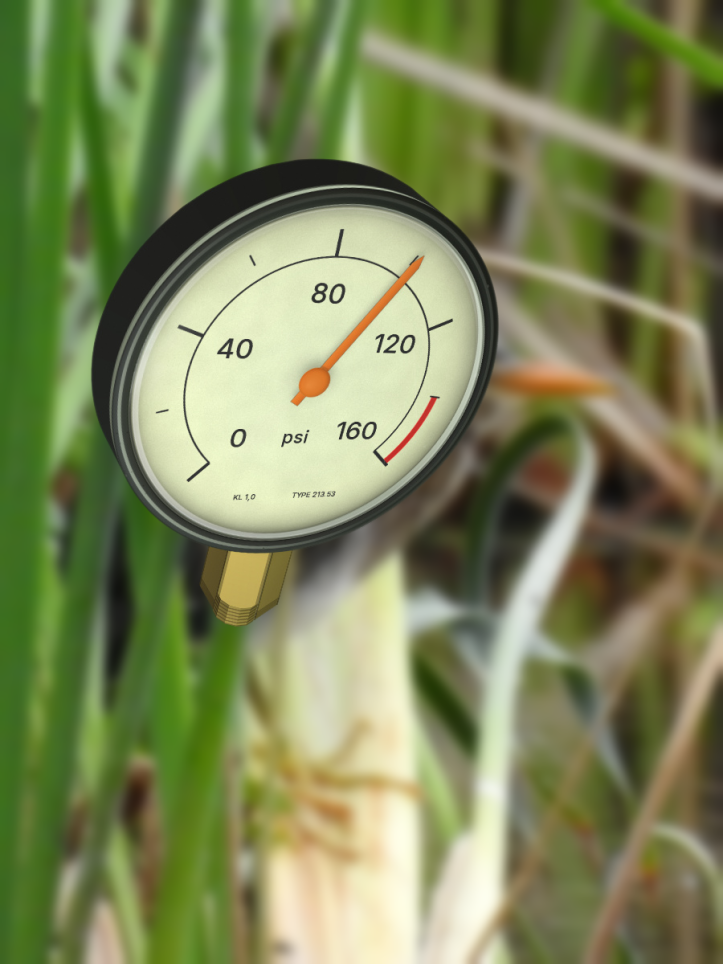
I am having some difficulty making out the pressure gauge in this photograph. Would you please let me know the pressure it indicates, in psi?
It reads 100 psi
